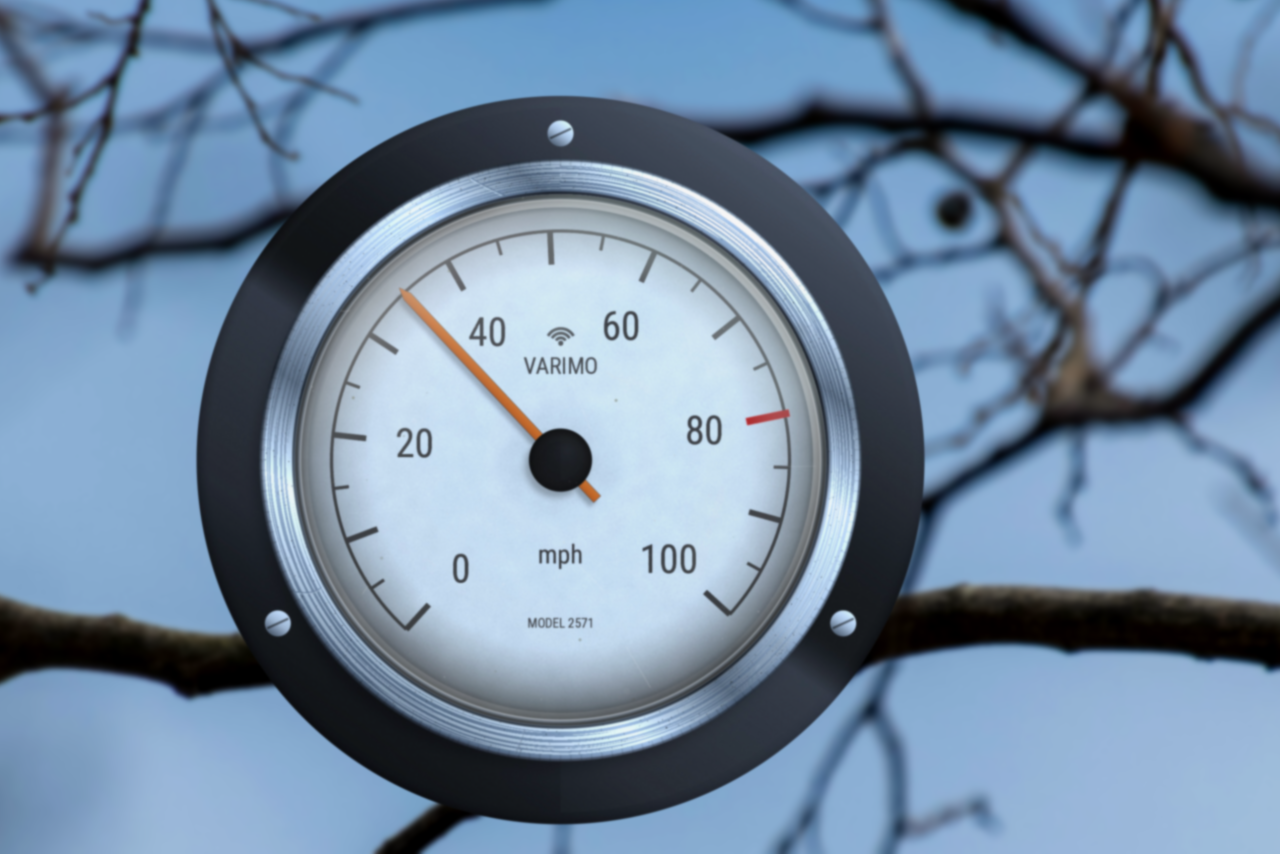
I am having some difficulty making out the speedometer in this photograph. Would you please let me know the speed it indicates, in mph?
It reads 35 mph
